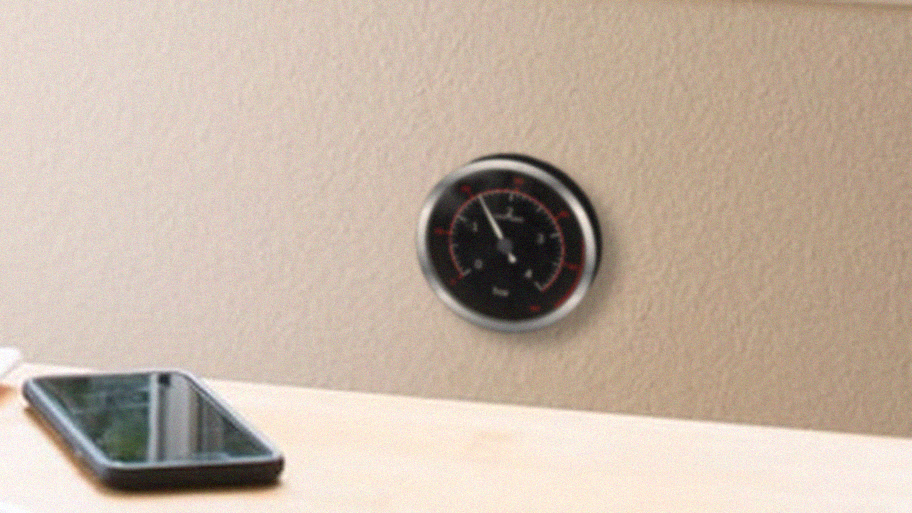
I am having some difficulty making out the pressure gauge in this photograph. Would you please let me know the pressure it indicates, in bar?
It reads 1.5 bar
